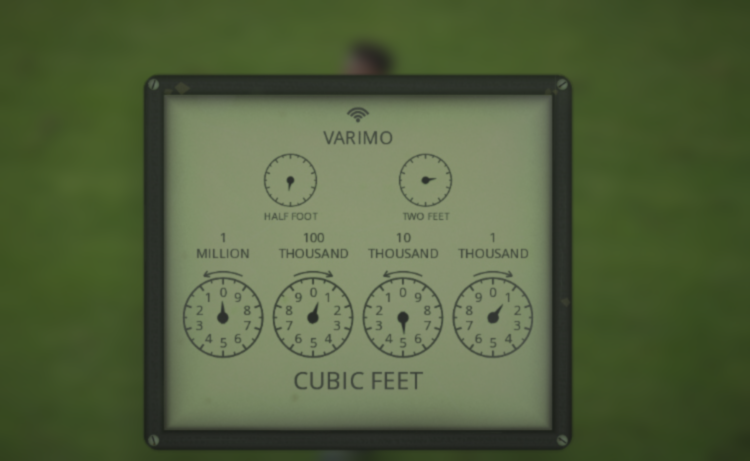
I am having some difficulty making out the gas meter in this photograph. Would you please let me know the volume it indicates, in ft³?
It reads 5100 ft³
